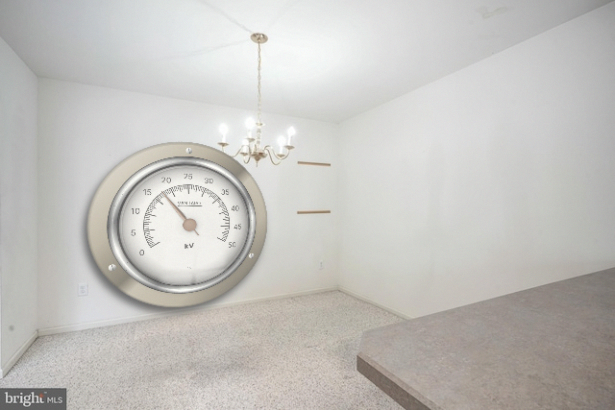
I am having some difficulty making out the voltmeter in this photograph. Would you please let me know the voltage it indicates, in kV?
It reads 17.5 kV
